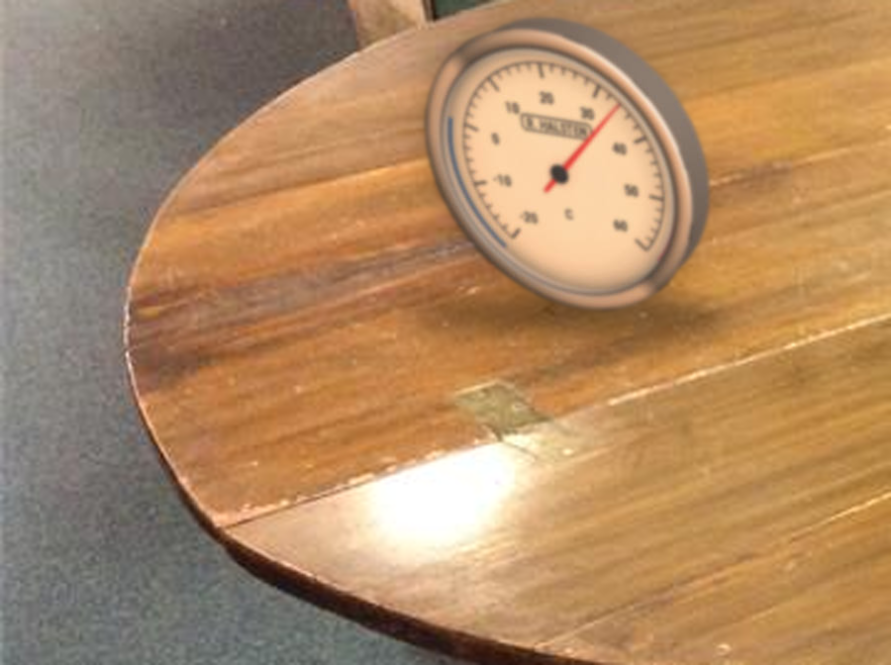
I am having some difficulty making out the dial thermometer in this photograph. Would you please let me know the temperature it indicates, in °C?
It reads 34 °C
